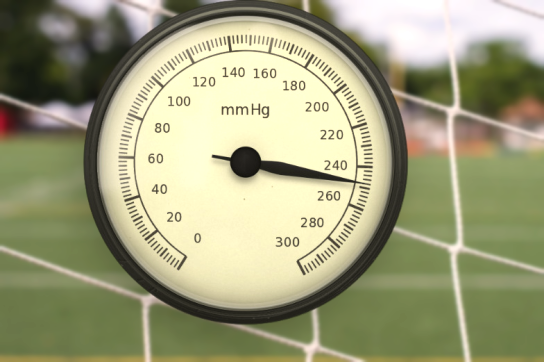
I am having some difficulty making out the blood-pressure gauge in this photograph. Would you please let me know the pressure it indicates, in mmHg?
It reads 248 mmHg
